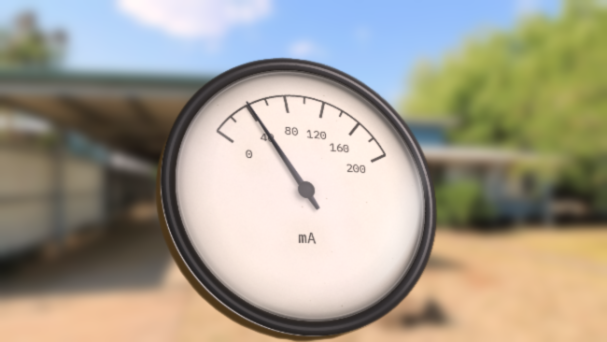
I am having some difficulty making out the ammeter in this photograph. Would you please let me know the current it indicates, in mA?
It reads 40 mA
